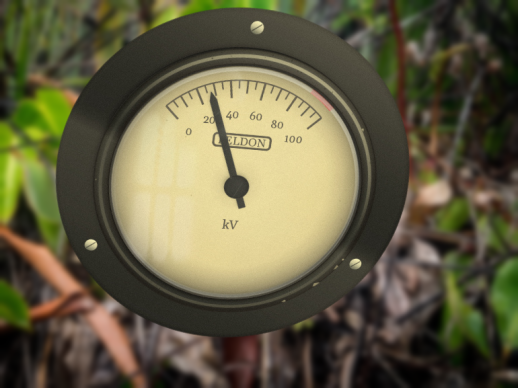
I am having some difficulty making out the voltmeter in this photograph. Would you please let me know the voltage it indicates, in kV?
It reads 27.5 kV
